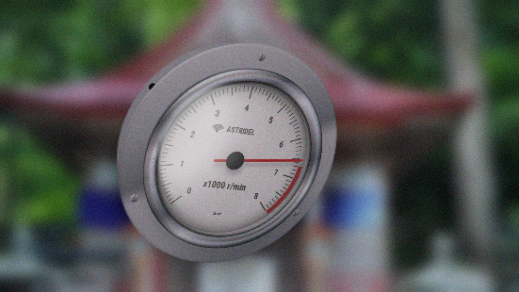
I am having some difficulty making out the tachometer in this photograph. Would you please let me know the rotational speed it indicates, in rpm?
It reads 6500 rpm
